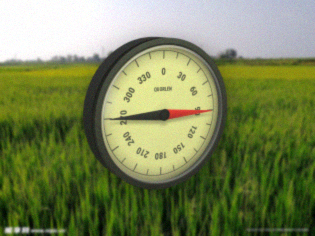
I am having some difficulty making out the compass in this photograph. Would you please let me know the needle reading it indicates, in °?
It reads 90 °
